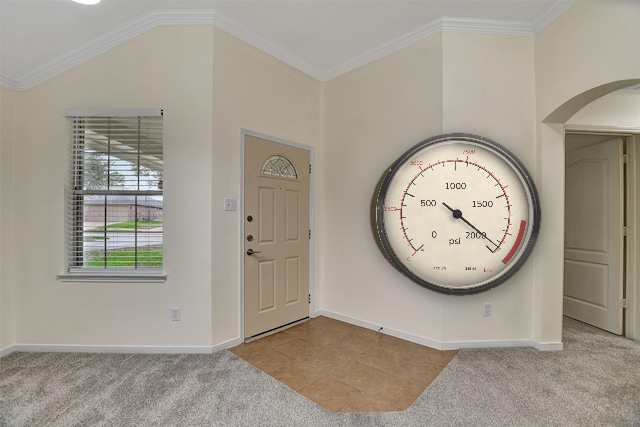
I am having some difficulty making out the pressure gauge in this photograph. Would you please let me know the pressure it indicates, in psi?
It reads 1950 psi
